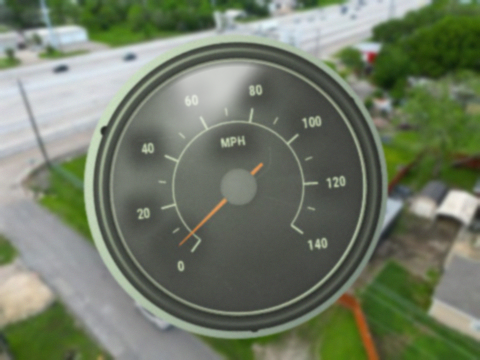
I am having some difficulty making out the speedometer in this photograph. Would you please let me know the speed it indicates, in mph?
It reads 5 mph
